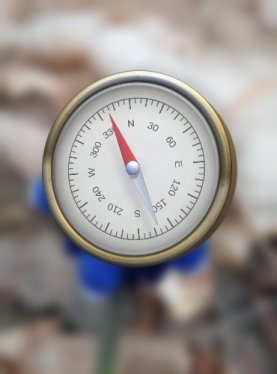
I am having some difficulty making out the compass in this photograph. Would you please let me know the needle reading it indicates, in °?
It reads 340 °
